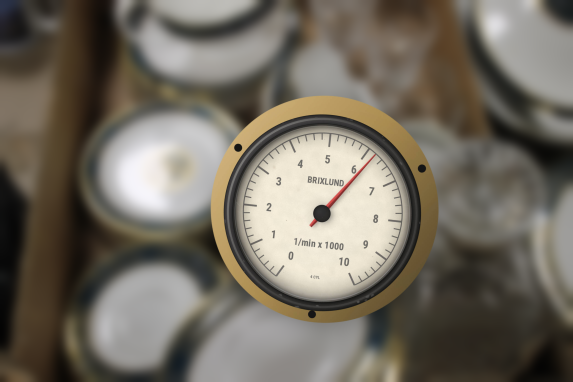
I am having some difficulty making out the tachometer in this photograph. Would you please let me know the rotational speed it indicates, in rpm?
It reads 6200 rpm
